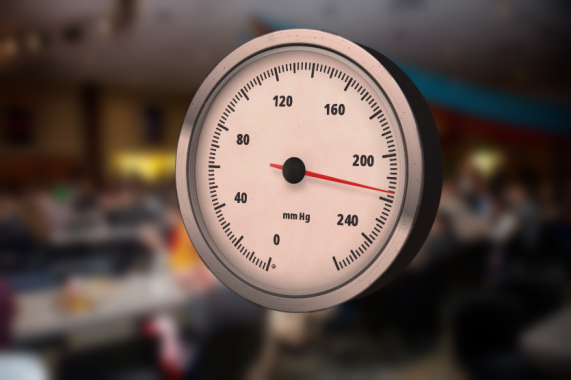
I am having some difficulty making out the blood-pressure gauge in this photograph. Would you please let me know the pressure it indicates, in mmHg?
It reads 216 mmHg
